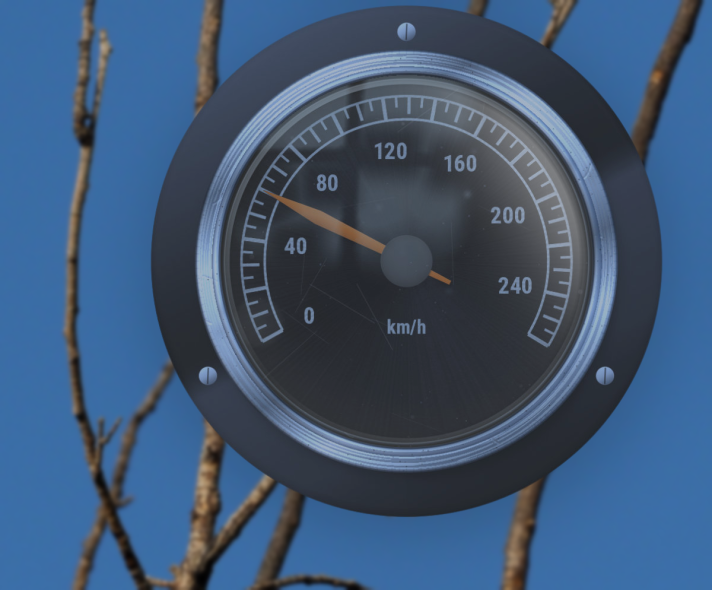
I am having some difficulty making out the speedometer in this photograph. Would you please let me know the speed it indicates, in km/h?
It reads 60 km/h
